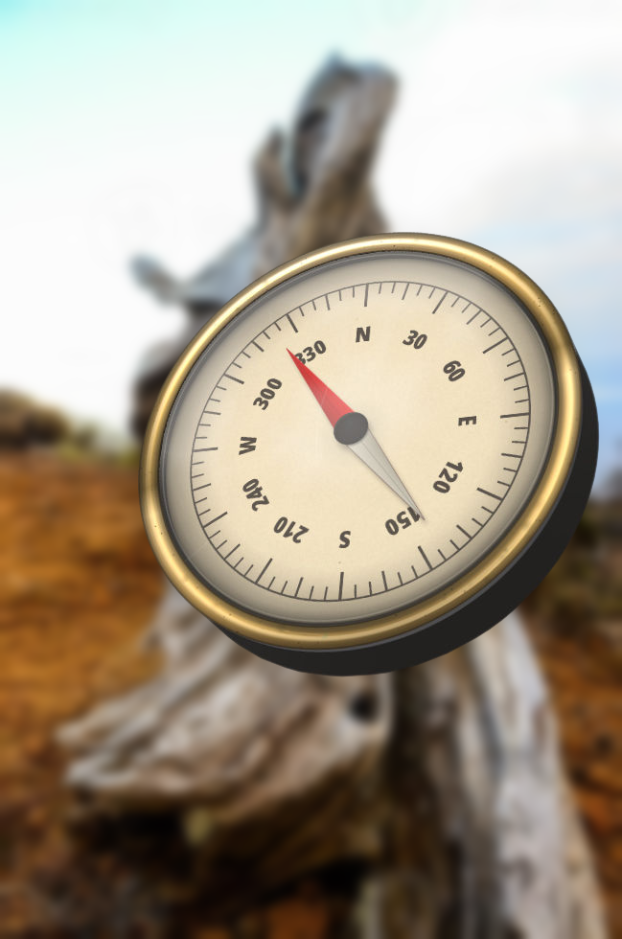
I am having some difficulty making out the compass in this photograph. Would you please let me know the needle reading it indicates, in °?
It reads 322.5 °
